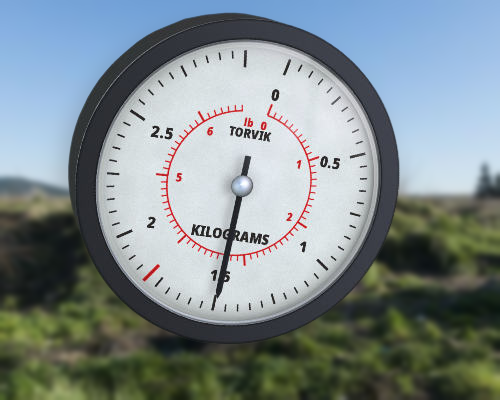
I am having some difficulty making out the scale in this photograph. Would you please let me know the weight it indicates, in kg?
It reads 1.5 kg
